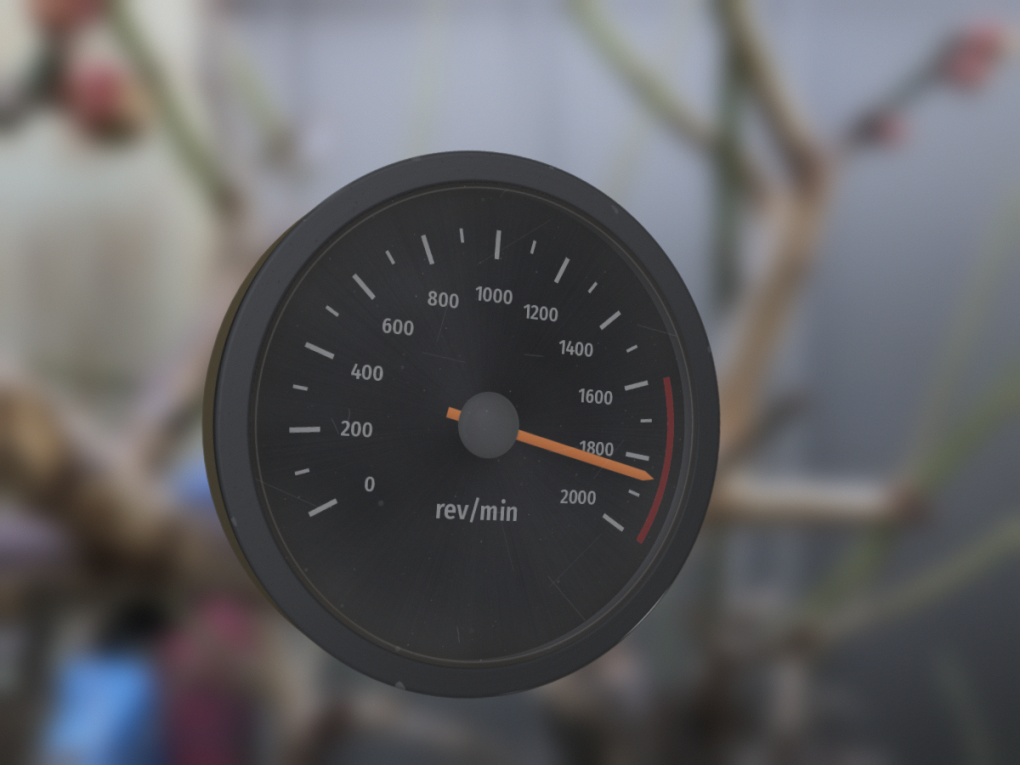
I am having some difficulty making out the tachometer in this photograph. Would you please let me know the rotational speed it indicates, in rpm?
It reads 1850 rpm
